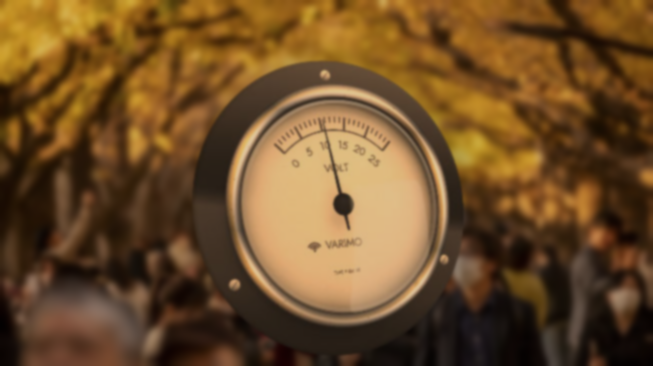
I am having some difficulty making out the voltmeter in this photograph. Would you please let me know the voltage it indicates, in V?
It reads 10 V
